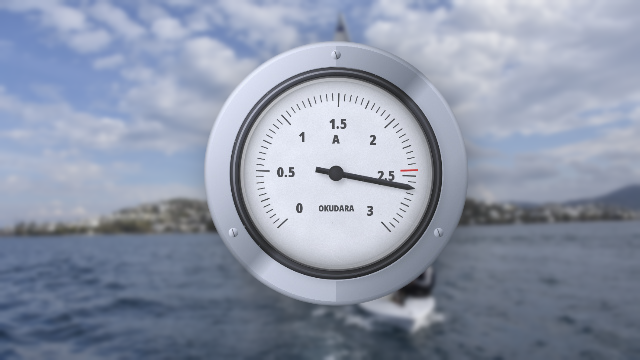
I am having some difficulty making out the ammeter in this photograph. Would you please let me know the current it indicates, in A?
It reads 2.6 A
